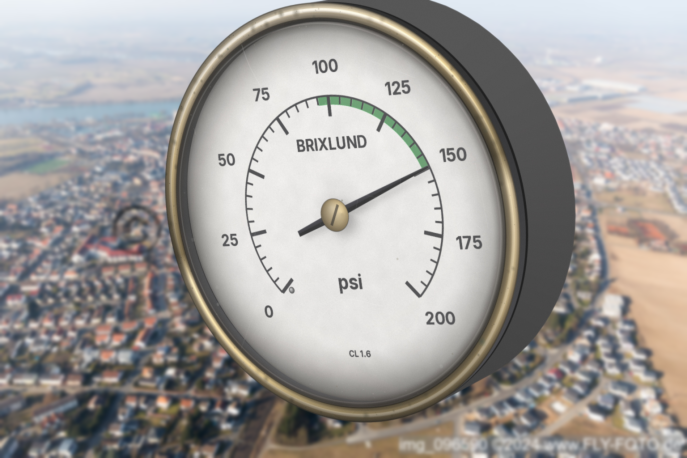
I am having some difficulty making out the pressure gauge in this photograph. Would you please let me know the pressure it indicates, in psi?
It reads 150 psi
